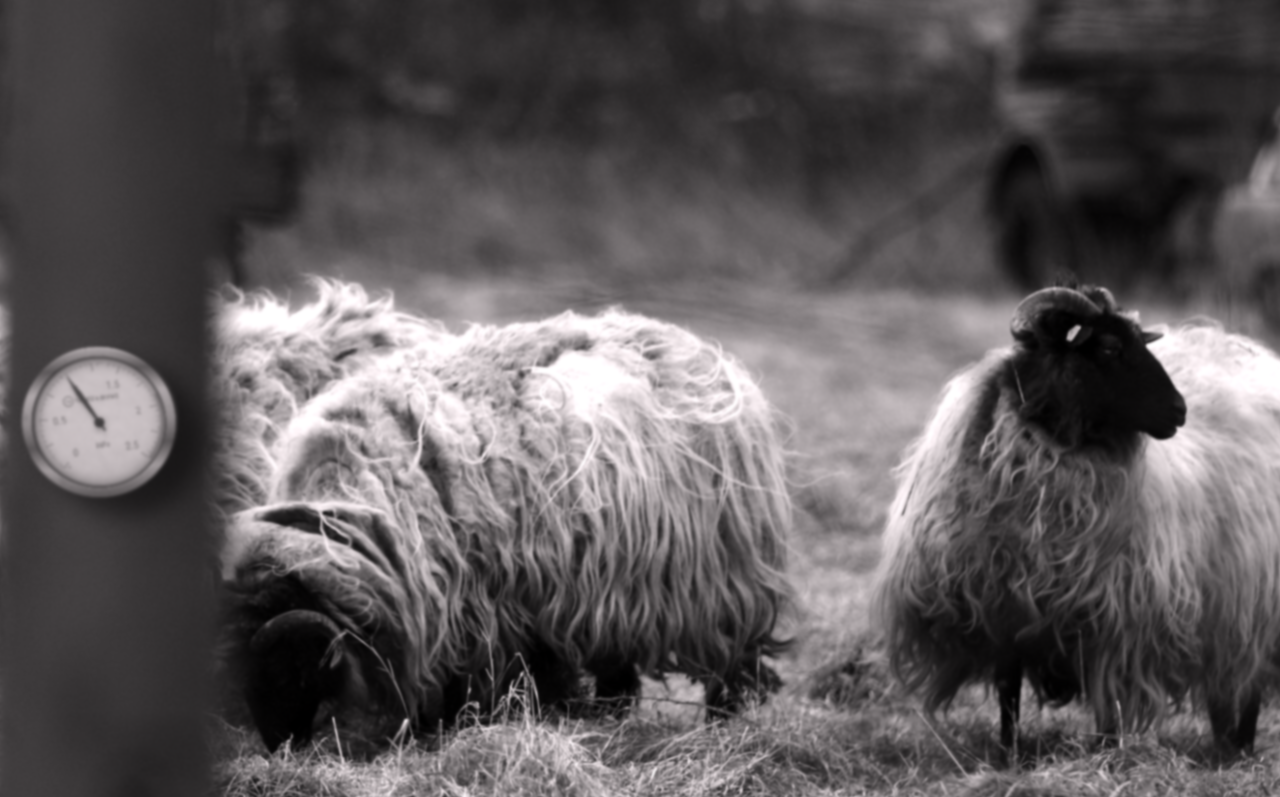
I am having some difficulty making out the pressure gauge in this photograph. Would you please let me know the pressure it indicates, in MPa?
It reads 1 MPa
